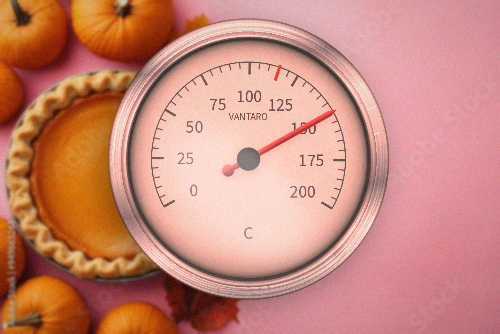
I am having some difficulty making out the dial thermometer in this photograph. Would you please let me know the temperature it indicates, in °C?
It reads 150 °C
